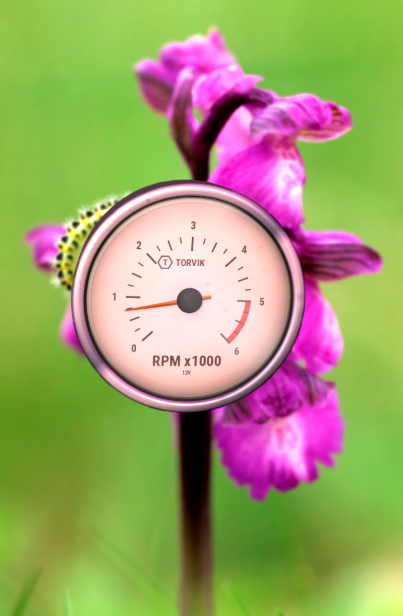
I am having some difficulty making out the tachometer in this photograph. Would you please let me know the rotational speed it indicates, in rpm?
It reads 750 rpm
